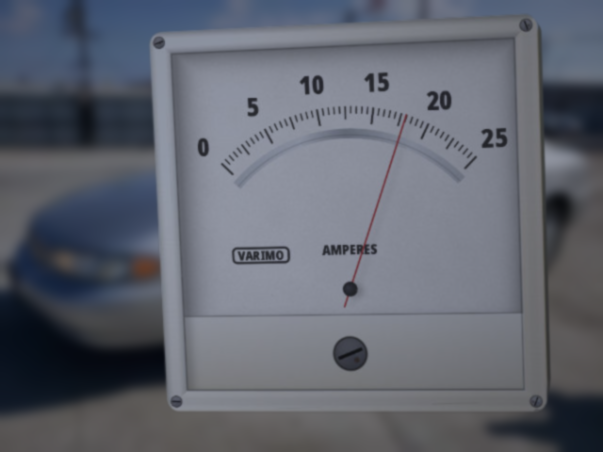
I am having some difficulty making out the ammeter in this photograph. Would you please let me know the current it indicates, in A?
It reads 18 A
